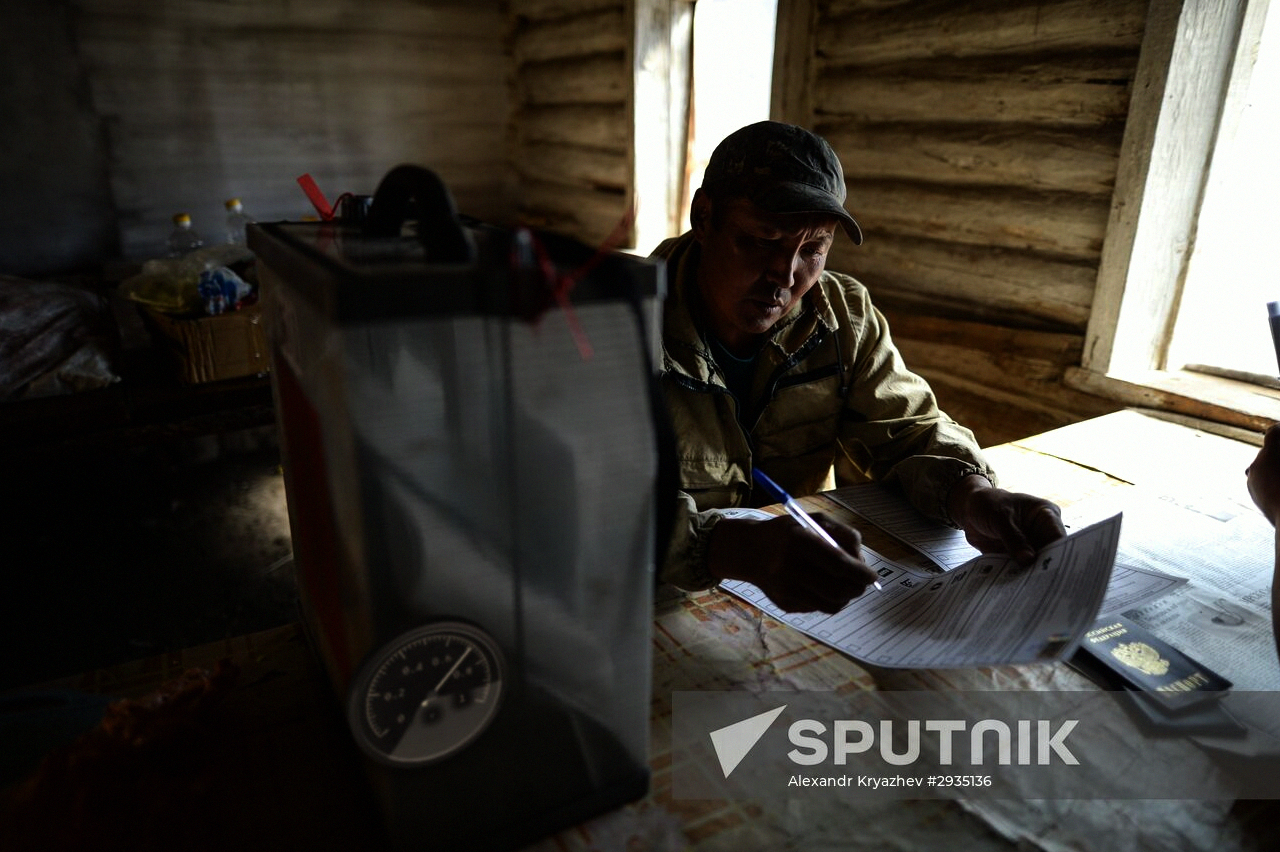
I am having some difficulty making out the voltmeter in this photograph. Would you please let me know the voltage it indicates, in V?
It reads 0.7 V
